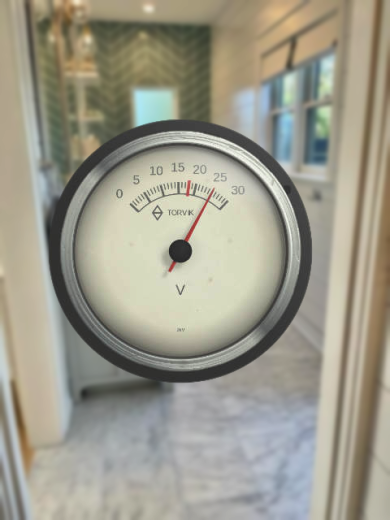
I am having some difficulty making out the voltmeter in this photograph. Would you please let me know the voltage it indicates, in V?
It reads 25 V
